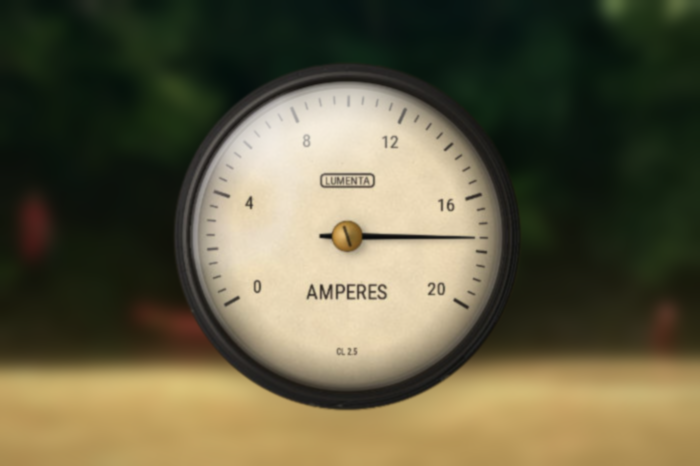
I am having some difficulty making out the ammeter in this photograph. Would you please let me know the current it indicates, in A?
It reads 17.5 A
